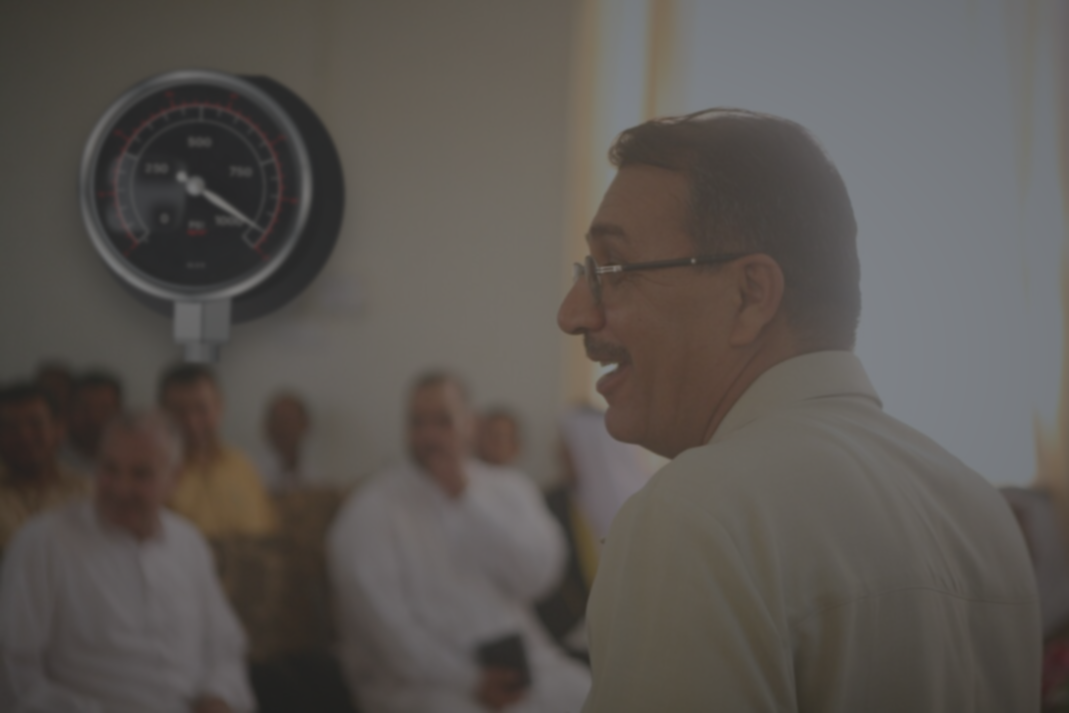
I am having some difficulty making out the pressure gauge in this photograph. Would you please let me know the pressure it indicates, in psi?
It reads 950 psi
